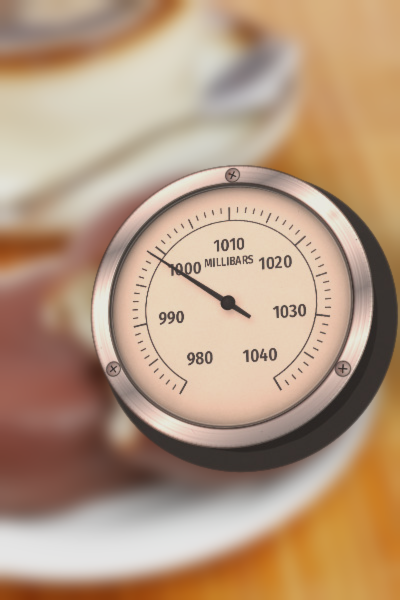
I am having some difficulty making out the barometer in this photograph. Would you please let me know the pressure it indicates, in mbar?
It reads 999 mbar
